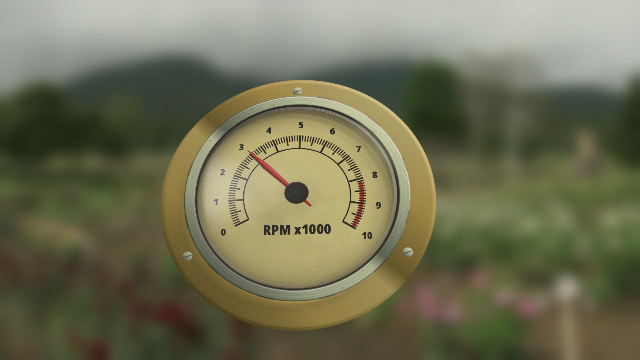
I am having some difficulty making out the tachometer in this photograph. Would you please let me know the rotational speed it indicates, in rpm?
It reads 3000 rpm
